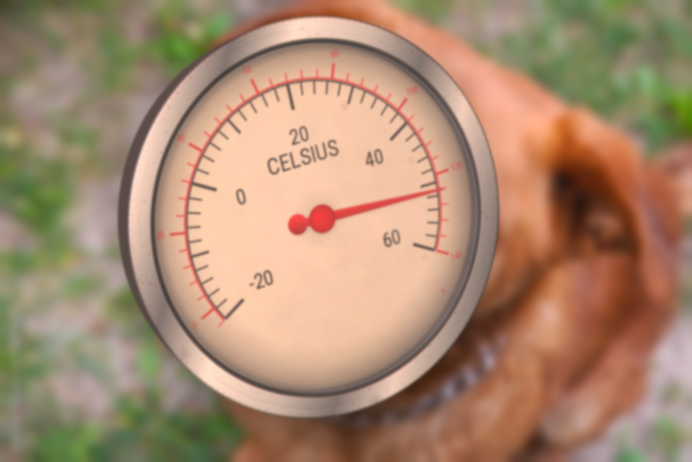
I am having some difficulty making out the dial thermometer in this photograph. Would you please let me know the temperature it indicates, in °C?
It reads 51 °C
